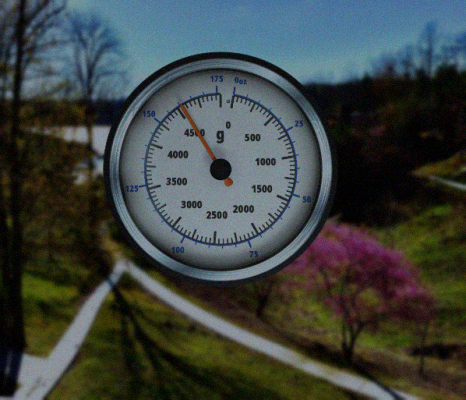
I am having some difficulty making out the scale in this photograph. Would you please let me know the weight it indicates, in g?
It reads 4550 g
